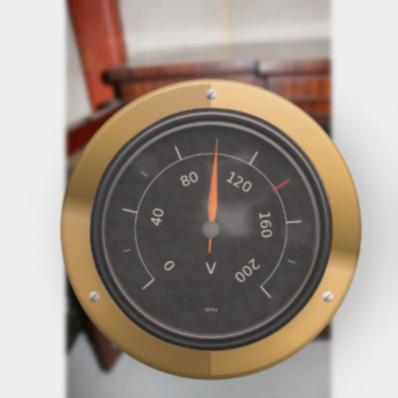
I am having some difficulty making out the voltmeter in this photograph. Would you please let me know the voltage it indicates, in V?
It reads 100 V
